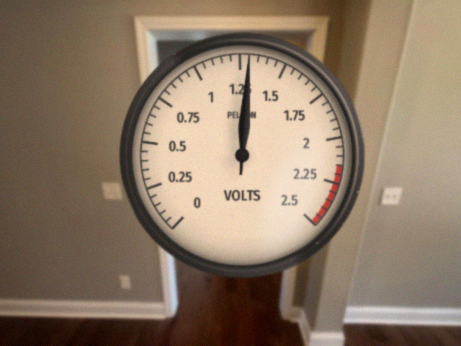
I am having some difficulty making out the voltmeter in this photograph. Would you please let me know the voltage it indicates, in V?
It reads 1.3 V
